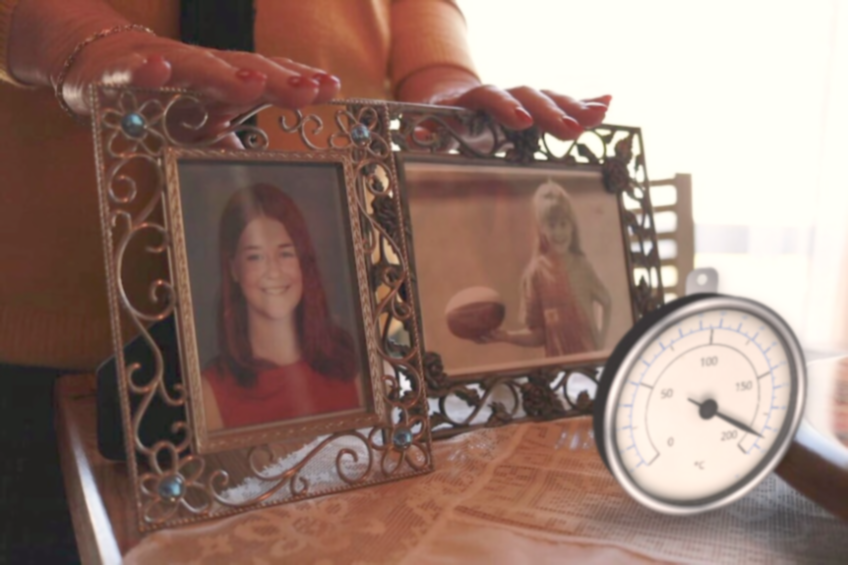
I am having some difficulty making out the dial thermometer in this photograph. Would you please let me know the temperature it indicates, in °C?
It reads 187.5 °C
